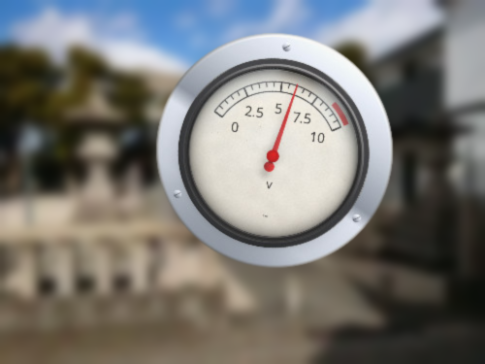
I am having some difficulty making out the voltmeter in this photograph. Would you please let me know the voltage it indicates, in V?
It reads 6 V
